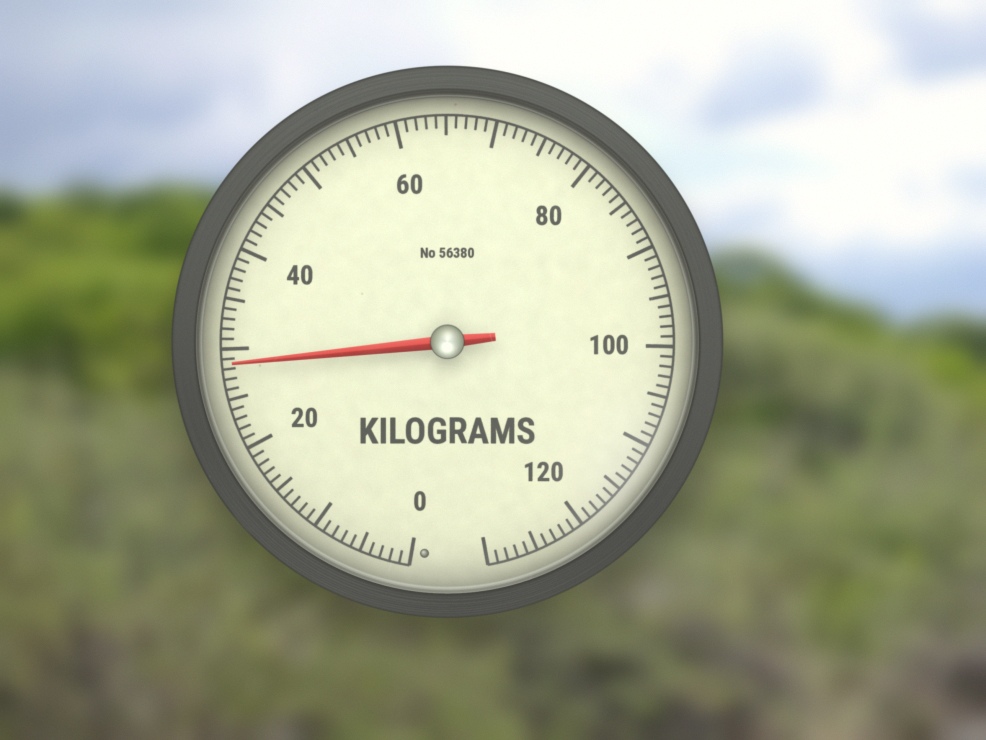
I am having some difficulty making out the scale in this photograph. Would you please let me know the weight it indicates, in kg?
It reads 28.5 kg
